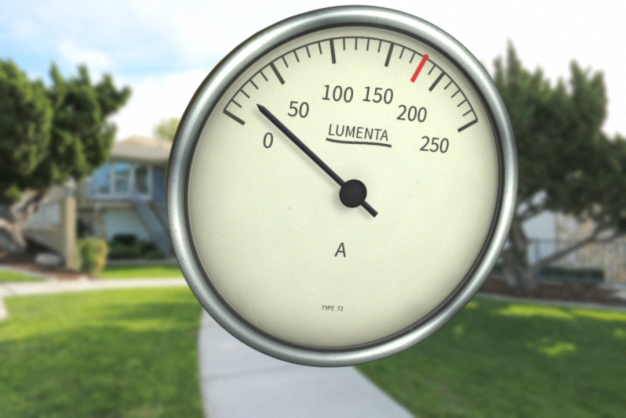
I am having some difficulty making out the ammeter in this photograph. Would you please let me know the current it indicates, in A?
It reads 20 A
